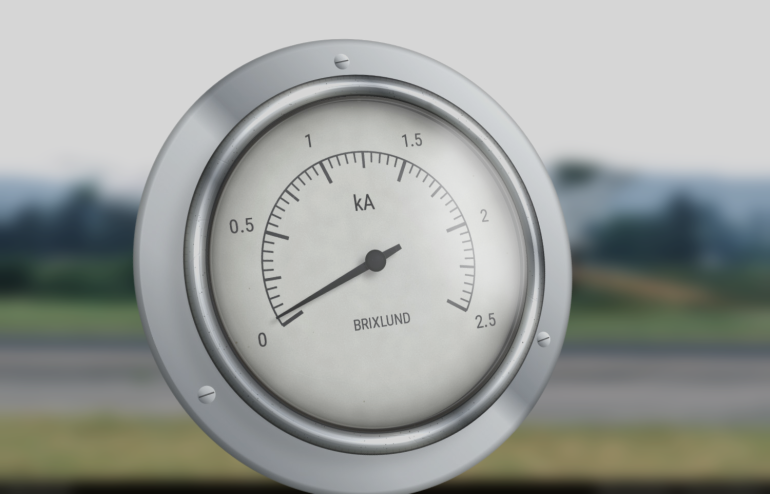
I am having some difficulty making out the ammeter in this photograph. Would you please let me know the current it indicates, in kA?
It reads 0.05 kA
